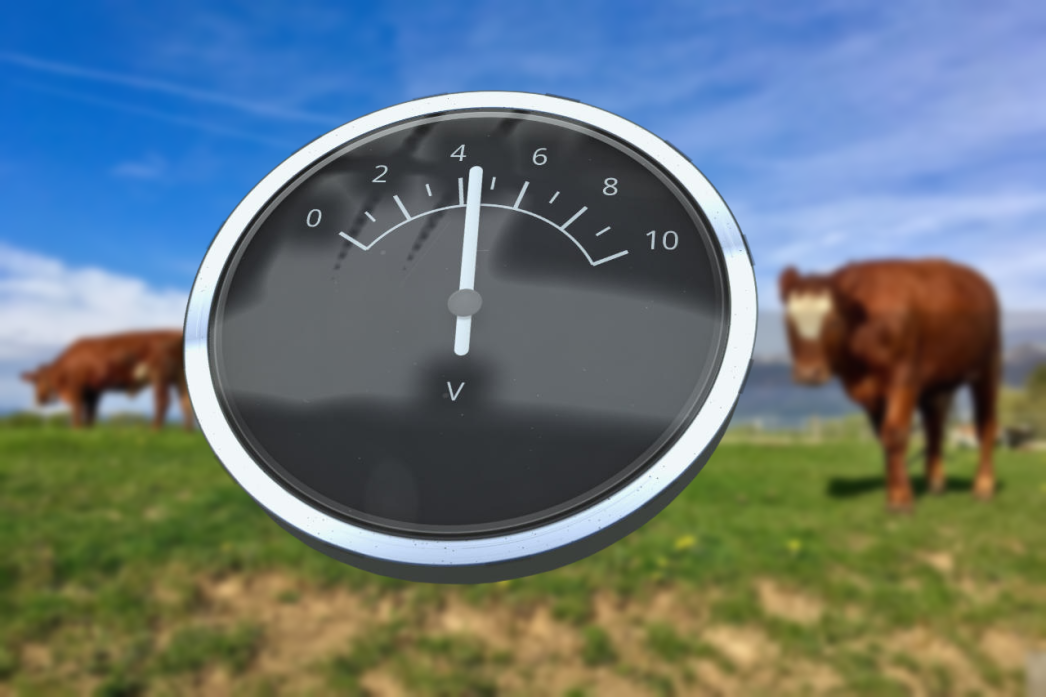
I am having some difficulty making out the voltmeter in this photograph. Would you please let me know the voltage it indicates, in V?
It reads 4.5 V
